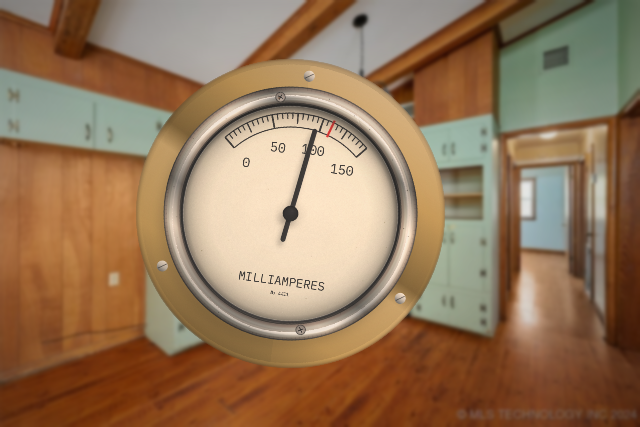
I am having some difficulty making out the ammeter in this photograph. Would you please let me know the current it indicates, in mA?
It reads 95 mA
